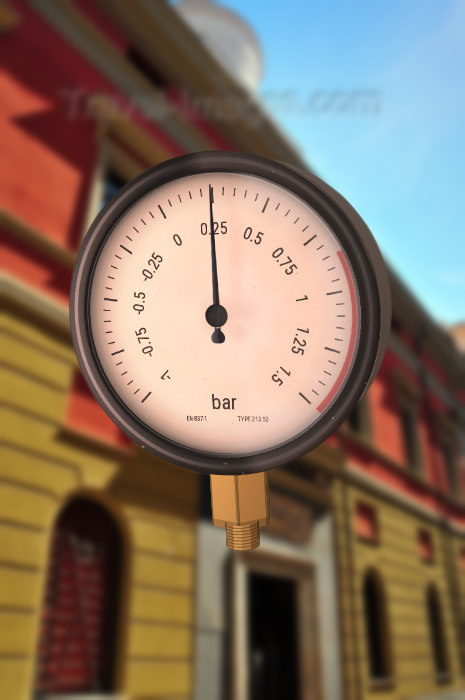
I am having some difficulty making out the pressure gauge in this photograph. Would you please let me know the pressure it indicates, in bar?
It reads 0.25 bar
